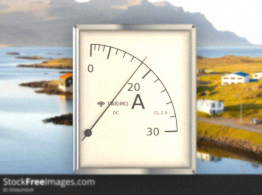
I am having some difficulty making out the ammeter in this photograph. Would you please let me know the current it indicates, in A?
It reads 18 A
